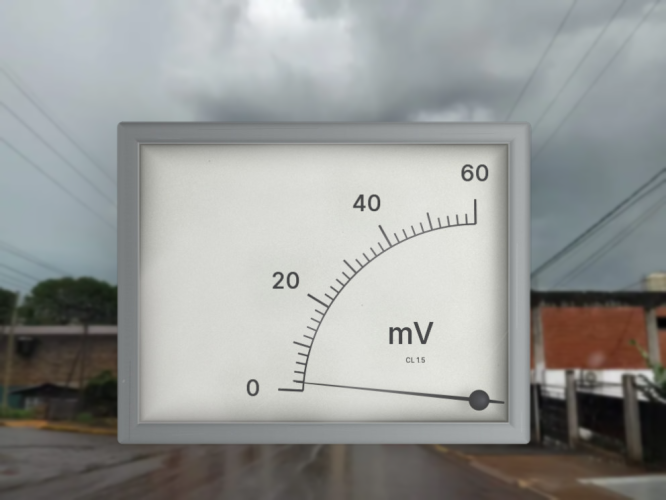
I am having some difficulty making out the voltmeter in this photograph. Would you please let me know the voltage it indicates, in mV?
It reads 2 mV
